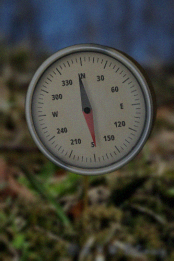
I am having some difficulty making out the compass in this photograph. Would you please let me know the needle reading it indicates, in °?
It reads 175 °
